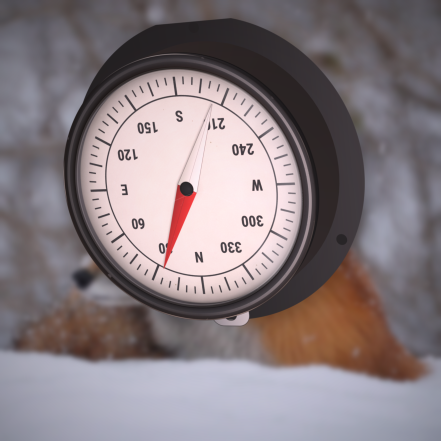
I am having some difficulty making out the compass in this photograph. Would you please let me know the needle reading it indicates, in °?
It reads 25 °
